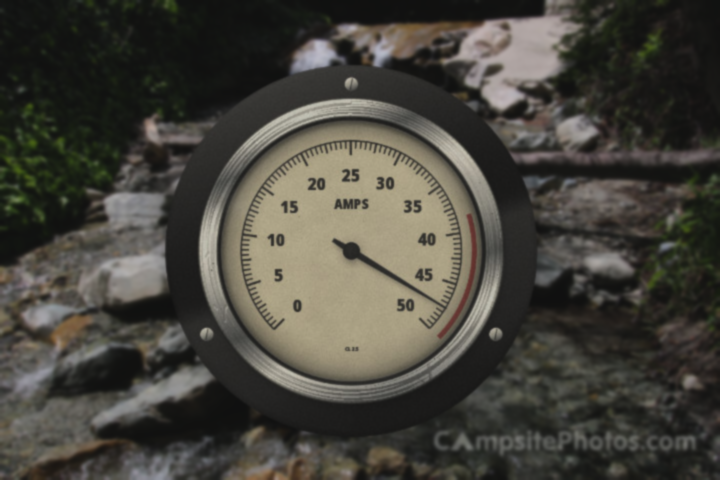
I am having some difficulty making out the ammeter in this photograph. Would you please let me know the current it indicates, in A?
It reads 47.5 A
